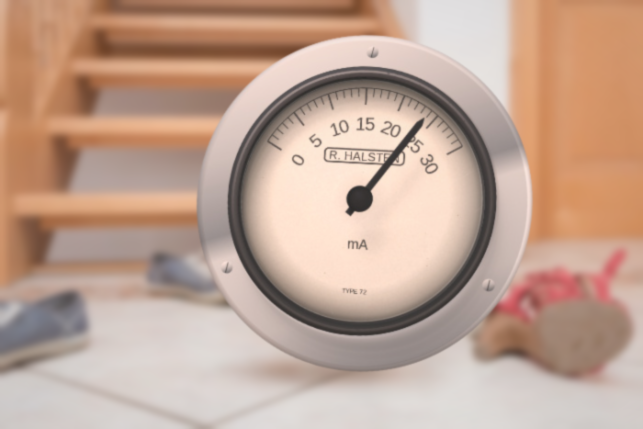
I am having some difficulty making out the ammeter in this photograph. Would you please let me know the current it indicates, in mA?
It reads 24 mA
